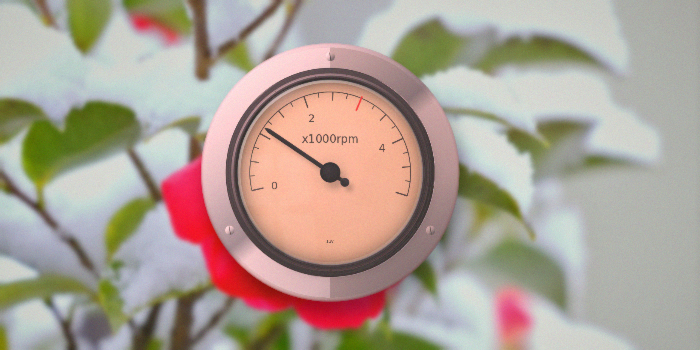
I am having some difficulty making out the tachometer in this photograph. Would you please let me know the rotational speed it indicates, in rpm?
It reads 1125 rpm
